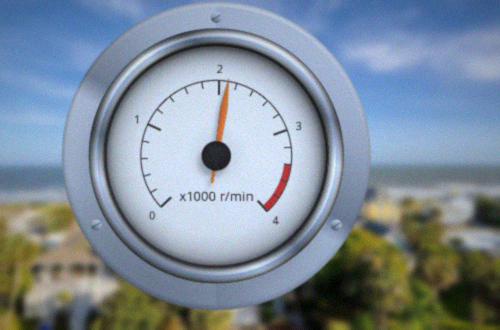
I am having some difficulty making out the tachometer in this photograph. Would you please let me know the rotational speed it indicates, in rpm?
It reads 2100 rpm
